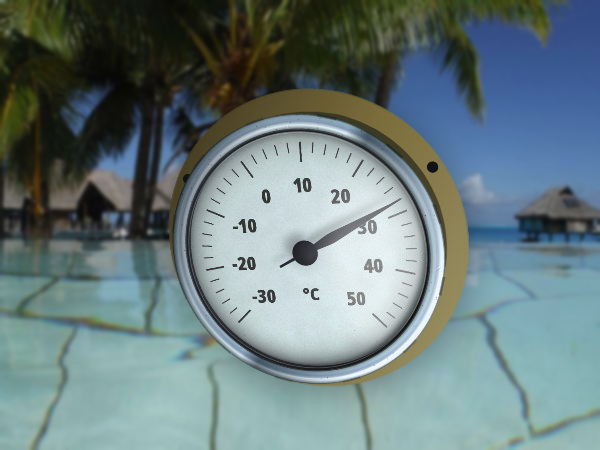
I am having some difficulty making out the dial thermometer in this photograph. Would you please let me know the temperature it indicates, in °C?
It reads 28 °C
